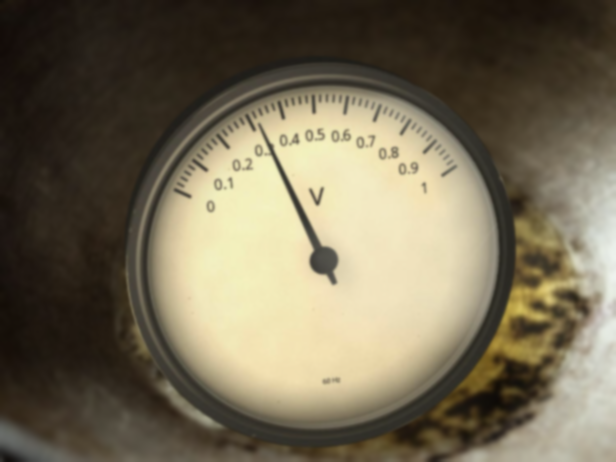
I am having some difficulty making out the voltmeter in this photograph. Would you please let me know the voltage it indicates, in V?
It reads 0.32 V
